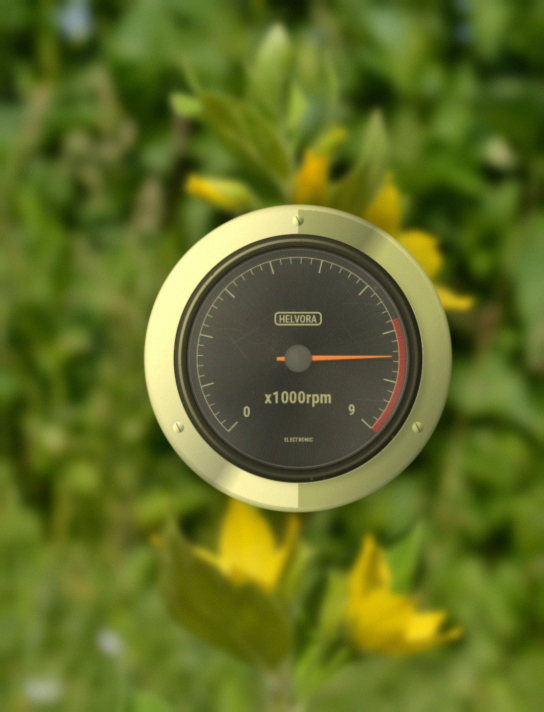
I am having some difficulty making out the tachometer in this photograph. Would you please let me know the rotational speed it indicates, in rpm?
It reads 7500 rpm
